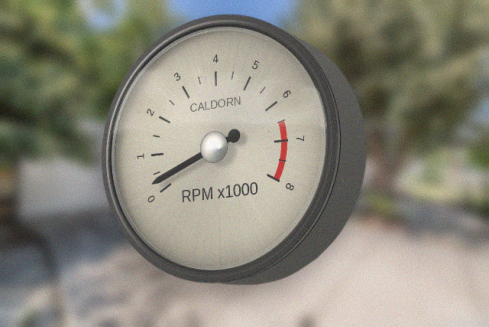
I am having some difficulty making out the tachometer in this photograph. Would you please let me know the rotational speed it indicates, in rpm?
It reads 250 rpm
